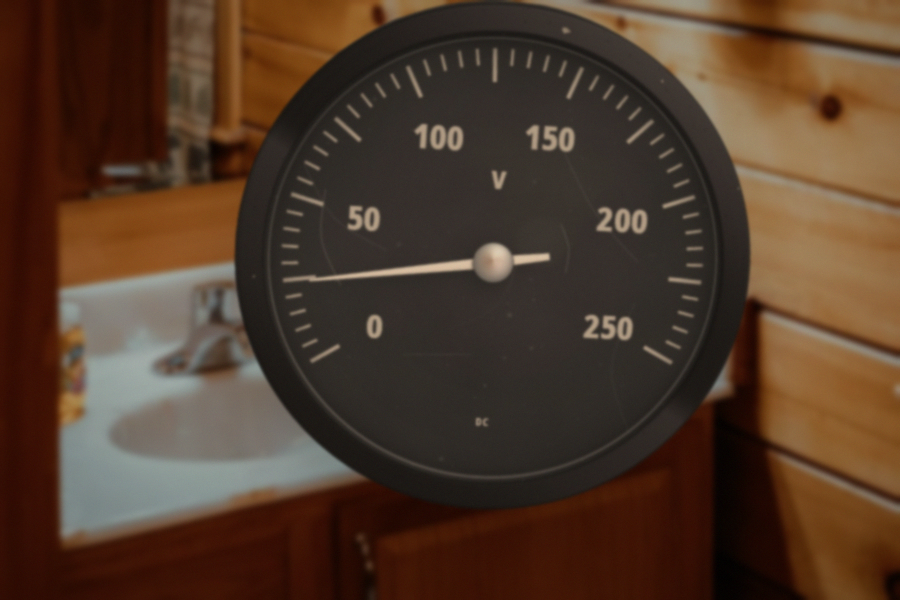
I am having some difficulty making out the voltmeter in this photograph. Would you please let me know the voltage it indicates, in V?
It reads 25 V
